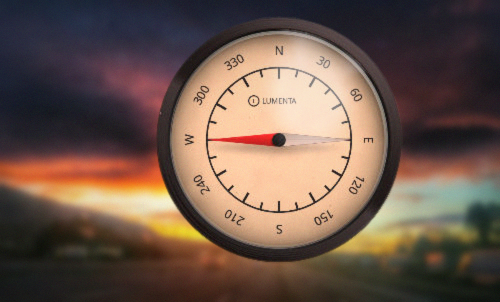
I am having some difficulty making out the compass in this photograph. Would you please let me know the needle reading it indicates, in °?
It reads 270 °
